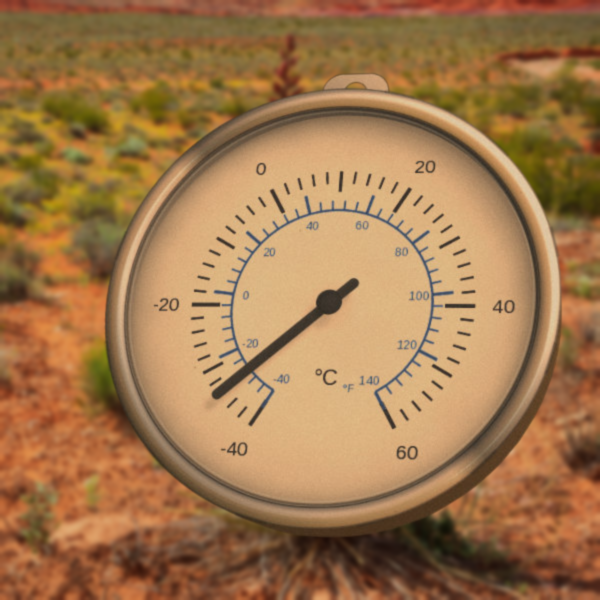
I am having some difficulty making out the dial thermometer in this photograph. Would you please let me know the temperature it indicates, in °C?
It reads -34 °C
